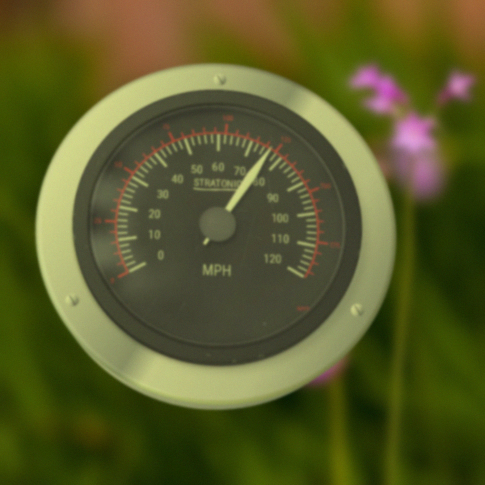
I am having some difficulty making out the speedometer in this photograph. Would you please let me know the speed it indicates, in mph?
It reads 76 mph
